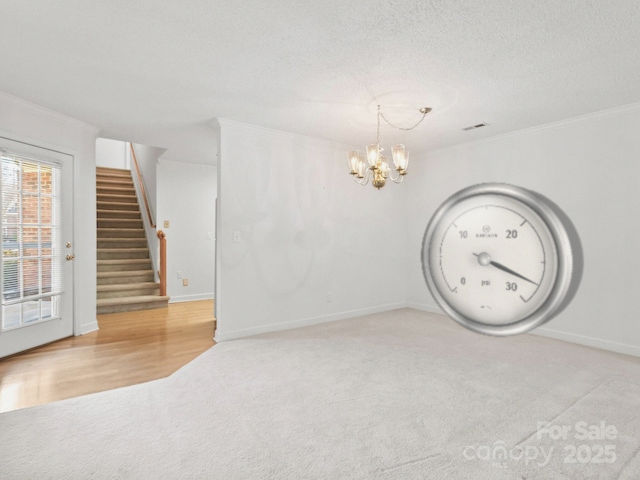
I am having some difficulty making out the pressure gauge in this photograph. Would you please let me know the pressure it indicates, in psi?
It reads 27.5 psi
